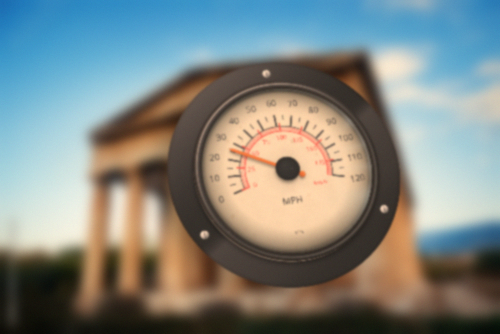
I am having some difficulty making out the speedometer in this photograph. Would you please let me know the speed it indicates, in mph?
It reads 25 mph
